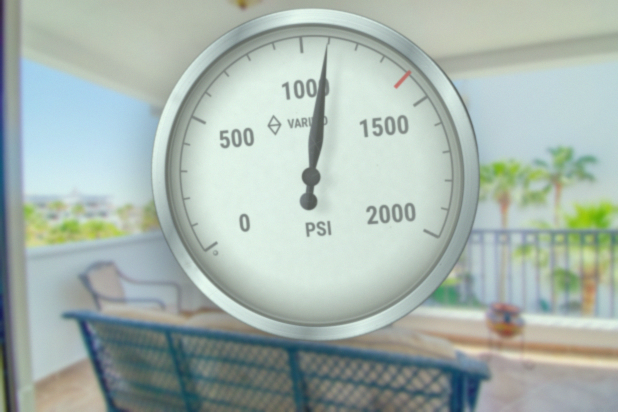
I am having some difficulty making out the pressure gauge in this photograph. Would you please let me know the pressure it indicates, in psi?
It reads 1100 psi
